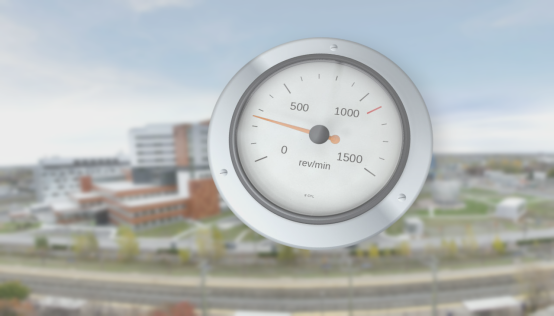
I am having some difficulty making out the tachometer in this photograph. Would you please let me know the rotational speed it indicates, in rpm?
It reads 250 rpm
